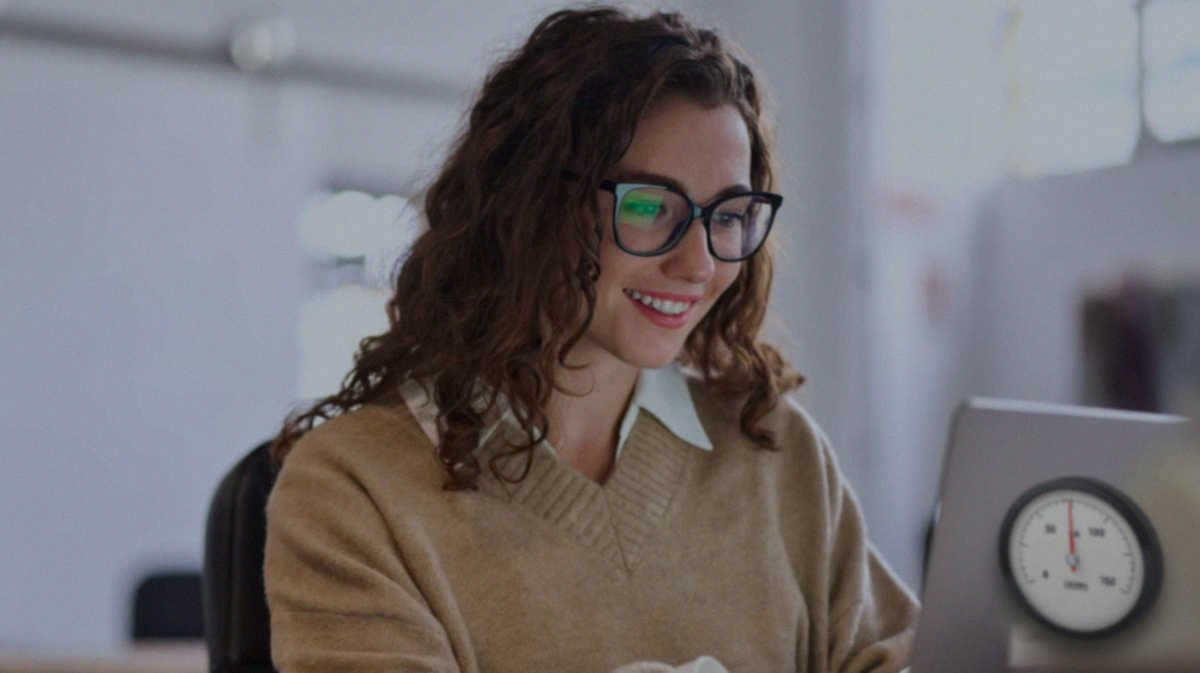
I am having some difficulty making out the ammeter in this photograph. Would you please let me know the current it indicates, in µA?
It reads 75 µA
